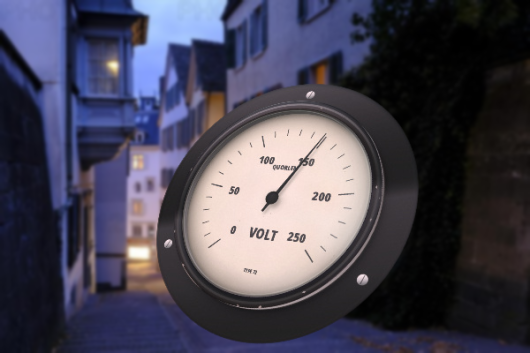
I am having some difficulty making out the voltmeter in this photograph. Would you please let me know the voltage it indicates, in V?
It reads 150 V
